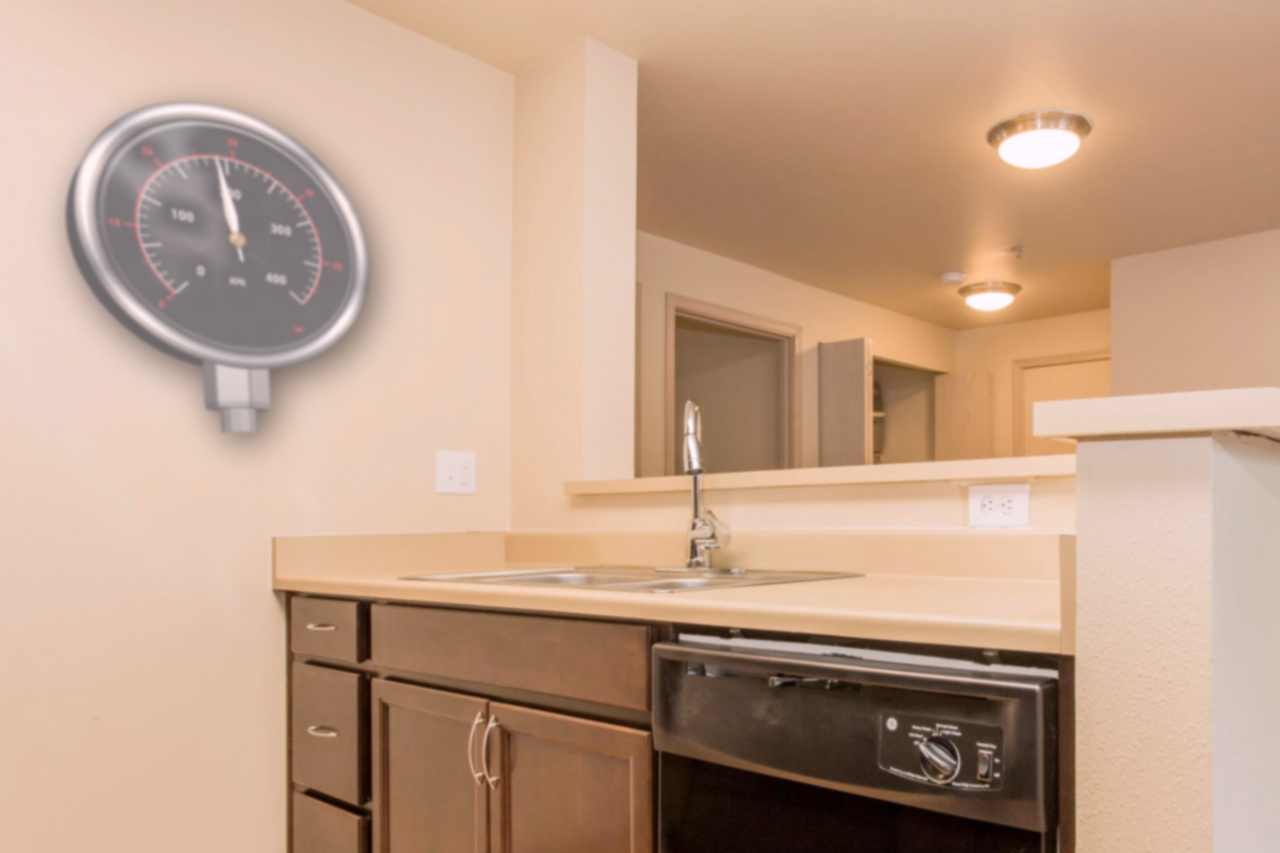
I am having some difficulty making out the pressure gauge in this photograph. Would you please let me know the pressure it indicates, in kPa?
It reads 190 kPa
